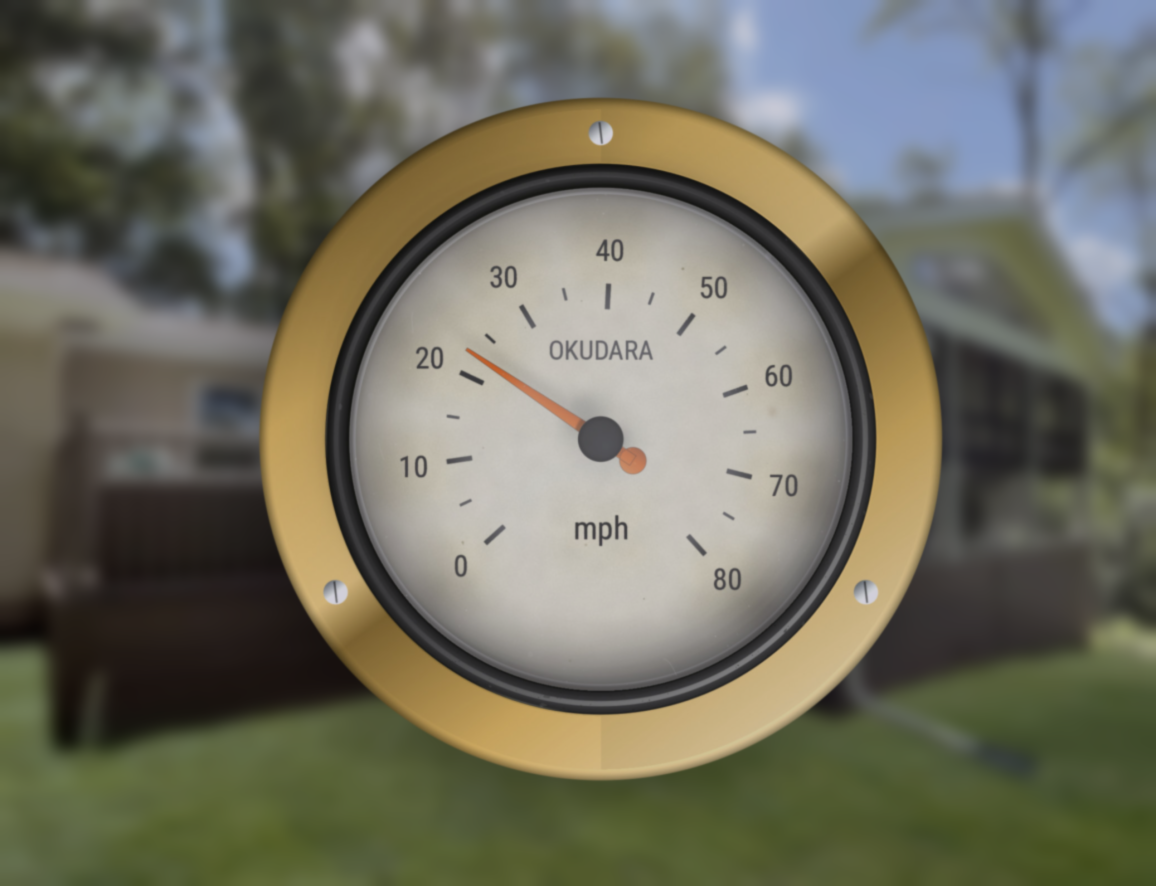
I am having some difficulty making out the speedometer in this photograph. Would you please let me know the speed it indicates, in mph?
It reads 22.5 mph
